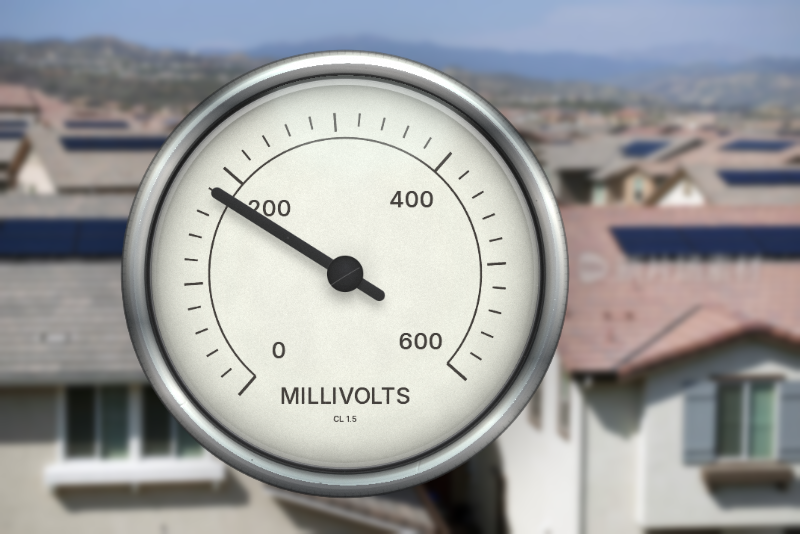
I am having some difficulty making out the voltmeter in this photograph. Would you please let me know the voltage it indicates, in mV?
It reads 180 mV
